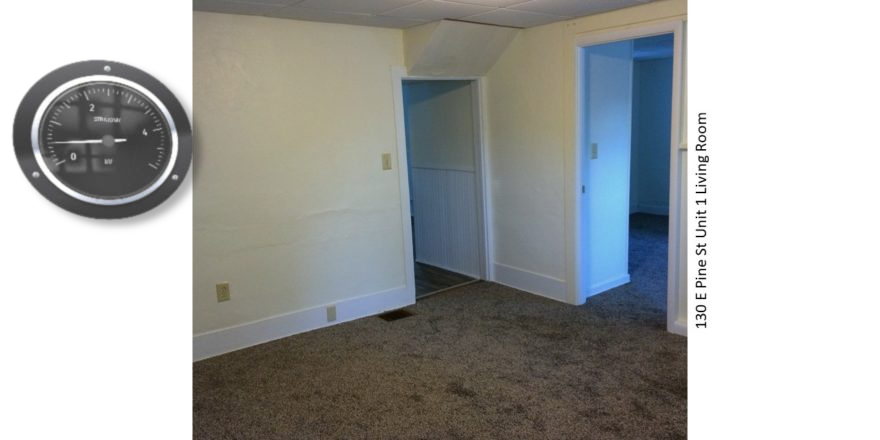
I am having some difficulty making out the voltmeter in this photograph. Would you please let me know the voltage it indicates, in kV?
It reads 0.5 kV
